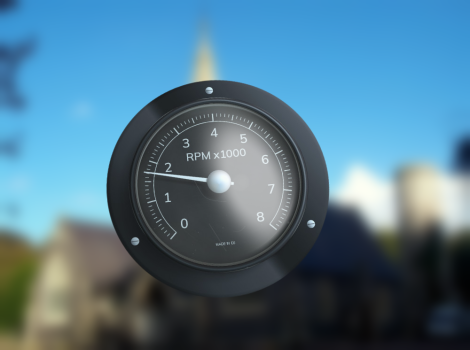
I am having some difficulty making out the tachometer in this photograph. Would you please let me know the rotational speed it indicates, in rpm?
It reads 1700 rpm
